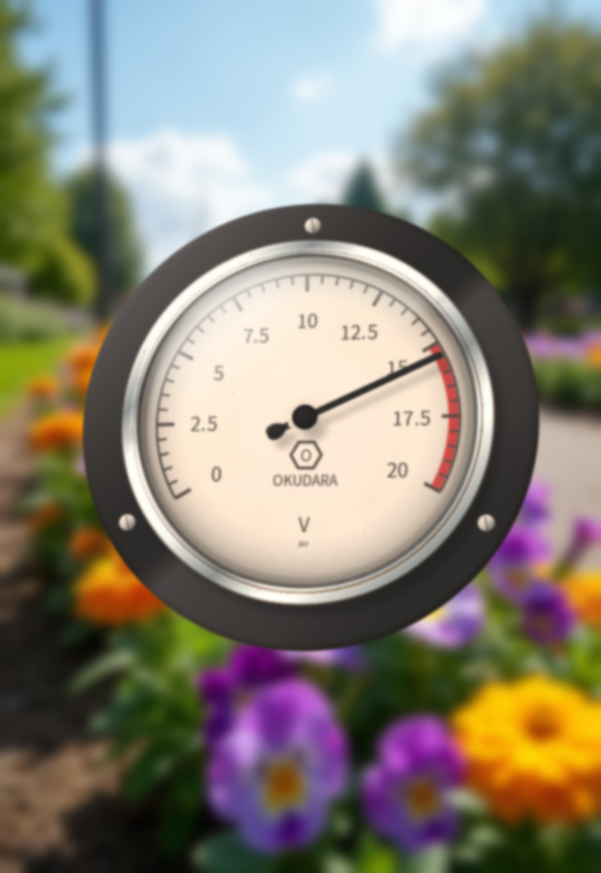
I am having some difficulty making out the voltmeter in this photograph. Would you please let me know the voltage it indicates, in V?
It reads 15.5 V
